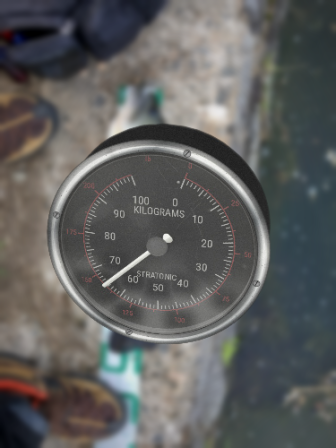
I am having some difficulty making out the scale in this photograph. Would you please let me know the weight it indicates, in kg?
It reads 65 kg
